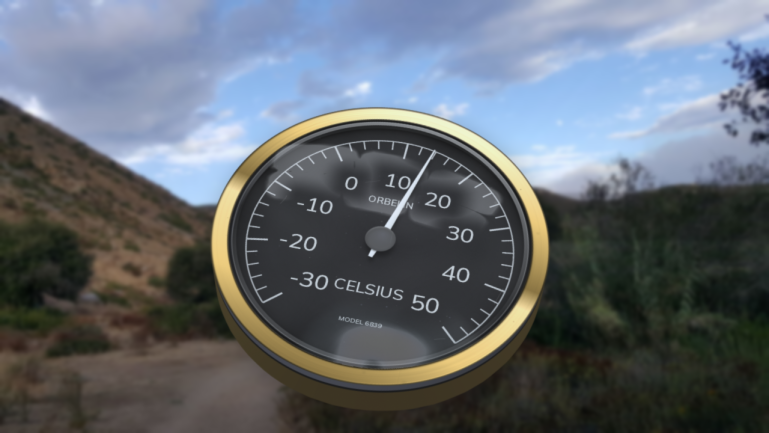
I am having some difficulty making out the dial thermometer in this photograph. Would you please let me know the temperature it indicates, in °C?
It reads 14 °C
